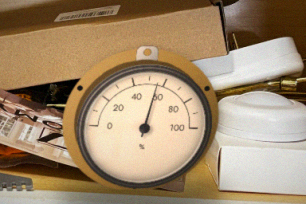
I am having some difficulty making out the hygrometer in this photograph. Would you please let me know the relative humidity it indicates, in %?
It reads 55 %
